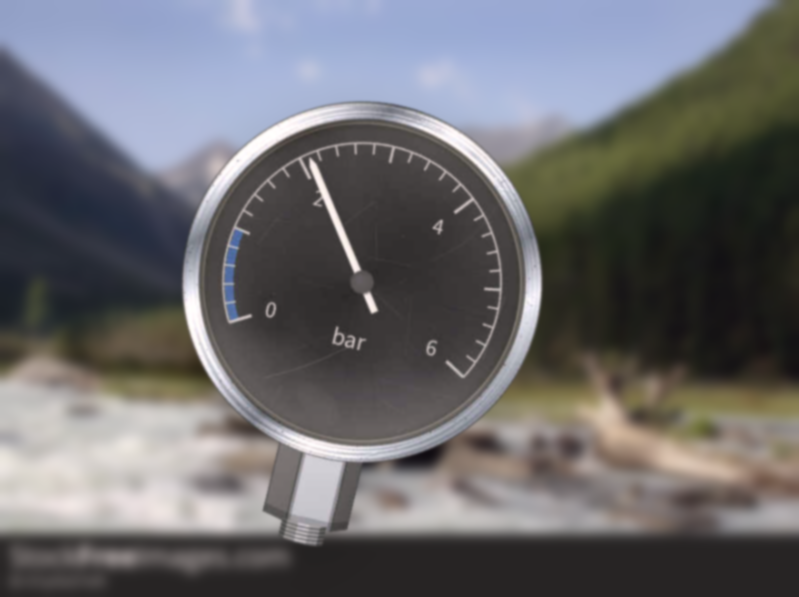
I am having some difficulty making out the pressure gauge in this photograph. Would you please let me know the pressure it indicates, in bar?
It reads 2.1 bar
